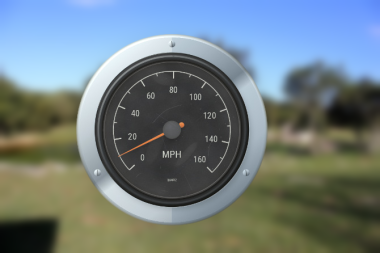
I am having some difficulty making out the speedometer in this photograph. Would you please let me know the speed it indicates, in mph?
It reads 10 mph
